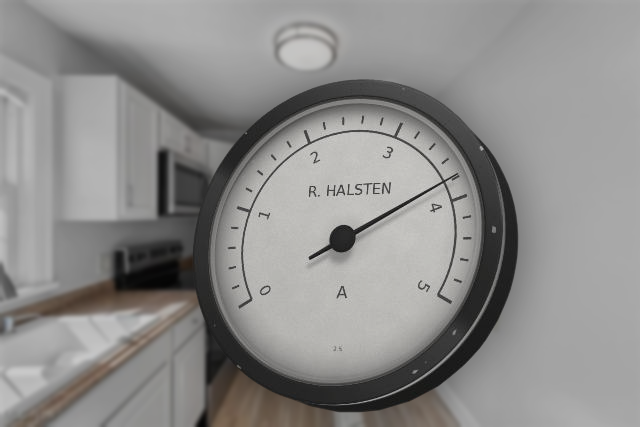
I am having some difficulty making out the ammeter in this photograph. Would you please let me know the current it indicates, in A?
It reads 3.8 A
